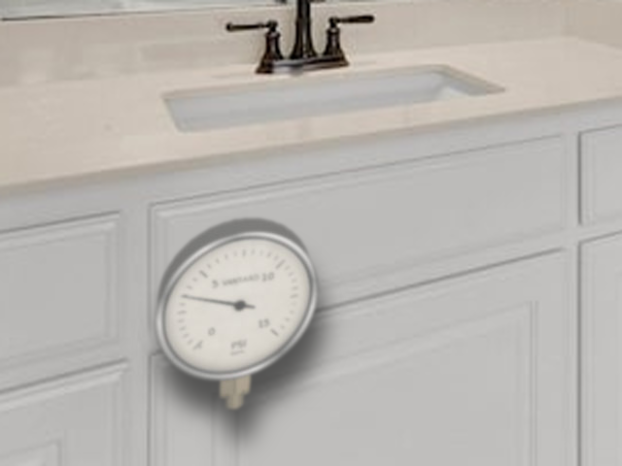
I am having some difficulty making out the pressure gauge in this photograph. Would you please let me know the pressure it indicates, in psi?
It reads 3.5 psi
